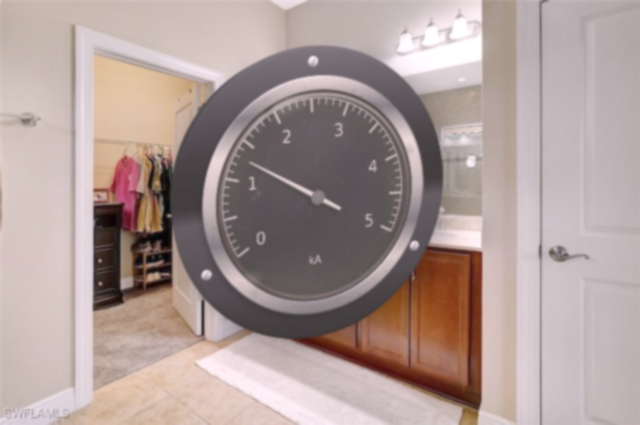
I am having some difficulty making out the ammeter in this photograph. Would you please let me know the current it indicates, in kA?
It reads 1.3 kA
